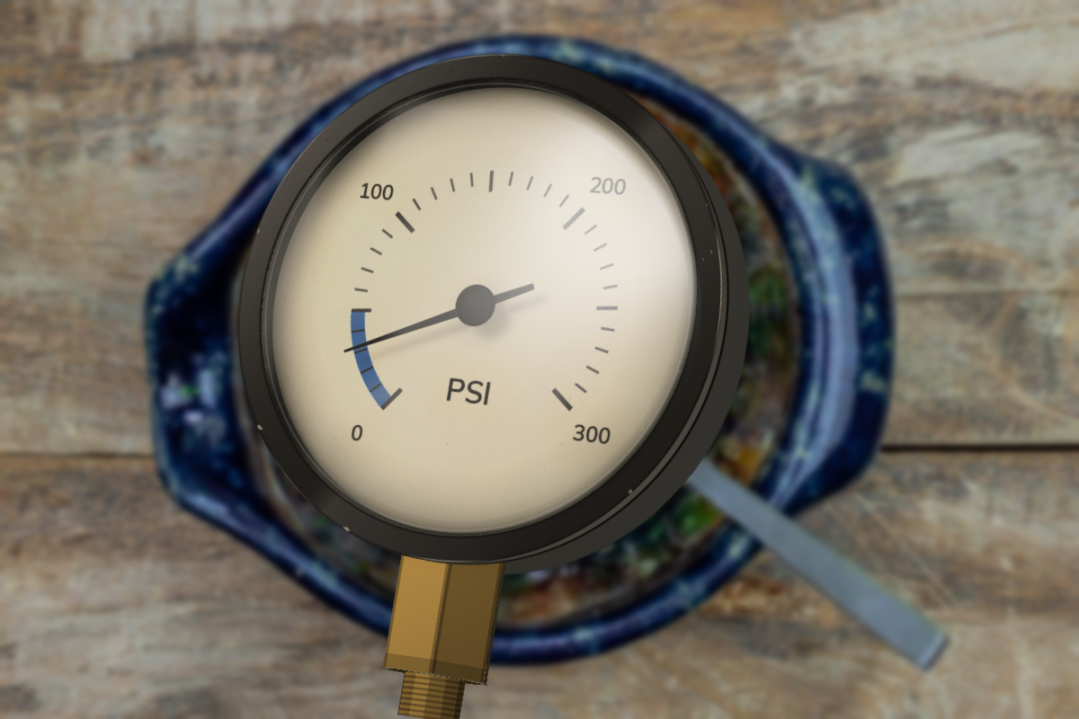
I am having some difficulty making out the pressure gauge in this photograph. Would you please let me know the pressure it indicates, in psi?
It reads 30 psi
